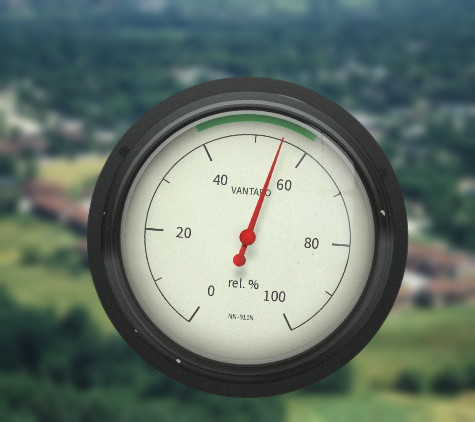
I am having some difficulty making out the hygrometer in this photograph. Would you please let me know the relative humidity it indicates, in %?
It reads 55 %
